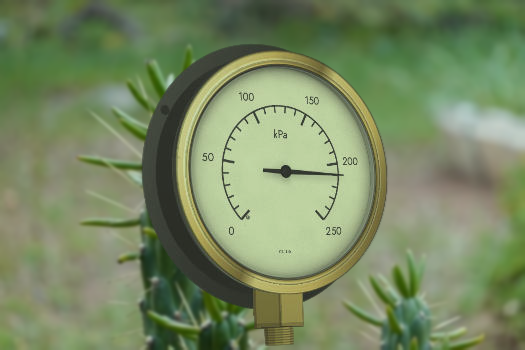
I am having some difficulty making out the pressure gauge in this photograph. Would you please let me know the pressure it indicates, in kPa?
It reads 210 kPa
